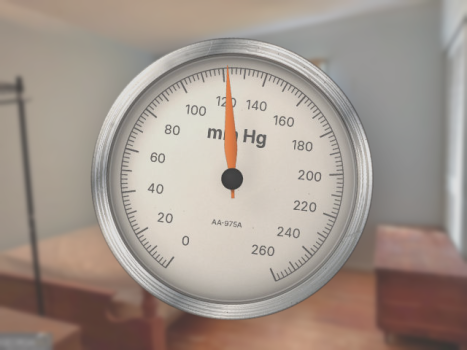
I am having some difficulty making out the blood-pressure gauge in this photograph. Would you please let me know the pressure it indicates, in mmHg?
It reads 122 mmHg
